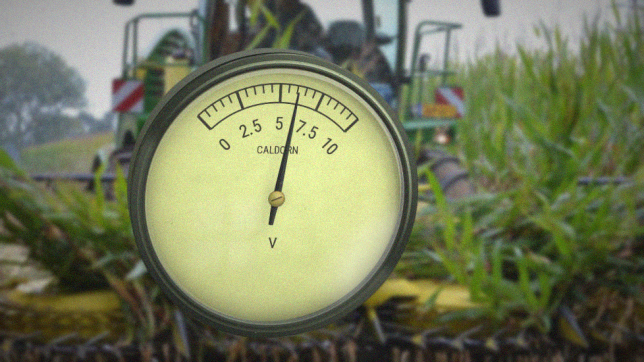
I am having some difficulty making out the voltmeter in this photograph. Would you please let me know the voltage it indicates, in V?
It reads 6 V
